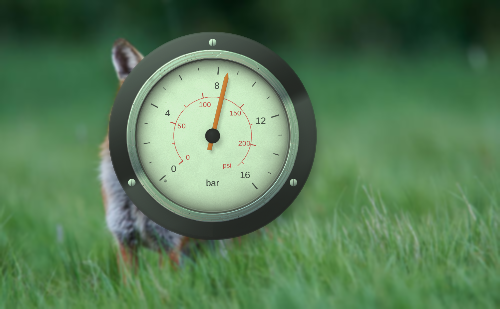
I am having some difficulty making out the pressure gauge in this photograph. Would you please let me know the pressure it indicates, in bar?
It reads 8.5 bar
